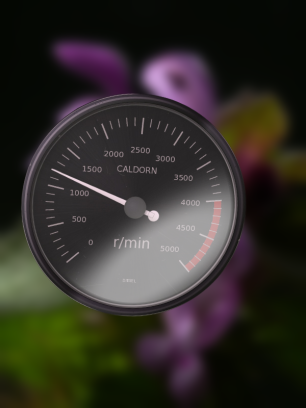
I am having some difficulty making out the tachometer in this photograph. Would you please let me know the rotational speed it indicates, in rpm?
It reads 1200 rpm
